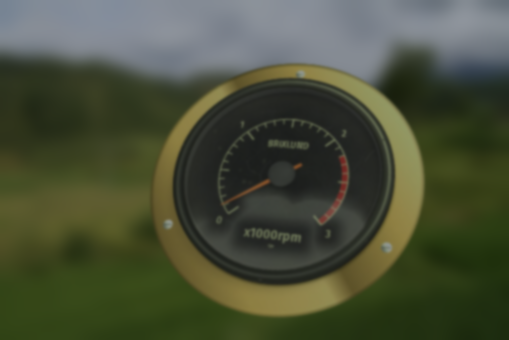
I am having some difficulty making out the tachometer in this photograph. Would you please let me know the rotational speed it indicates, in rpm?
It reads 100 rpm
